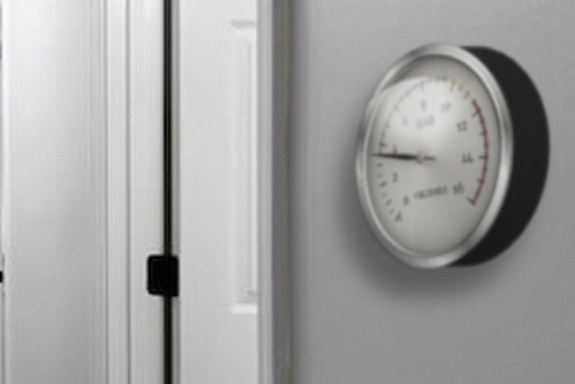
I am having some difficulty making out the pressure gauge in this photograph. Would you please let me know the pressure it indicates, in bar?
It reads 3.5 bar
